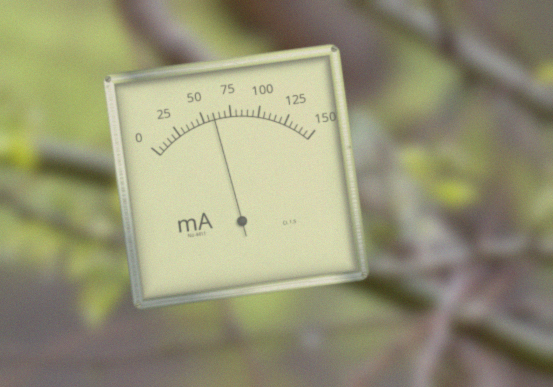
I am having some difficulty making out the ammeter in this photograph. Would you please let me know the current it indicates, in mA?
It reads 60 mA
